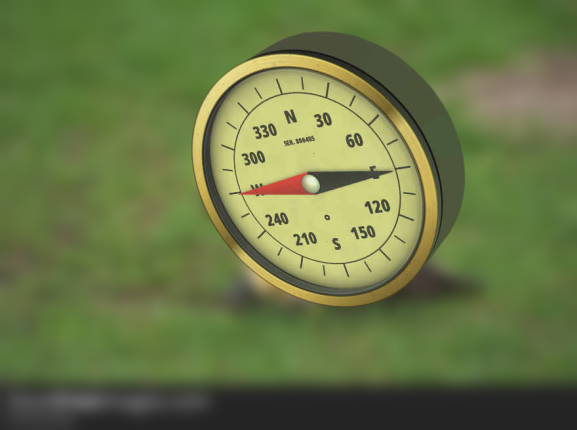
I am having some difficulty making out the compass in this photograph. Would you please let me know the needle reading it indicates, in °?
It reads 270 °
